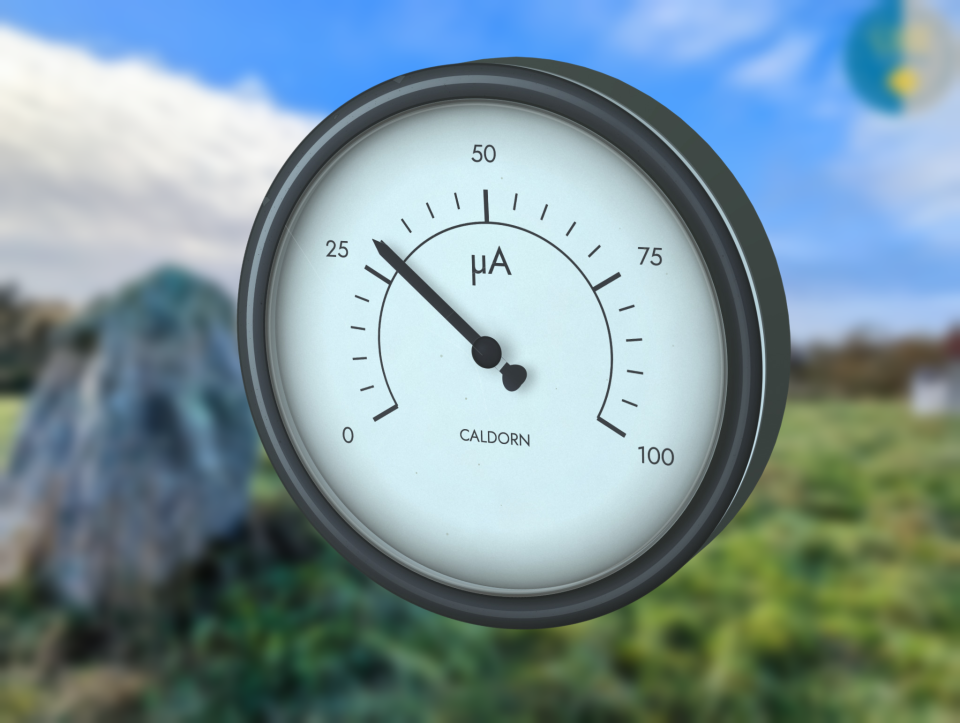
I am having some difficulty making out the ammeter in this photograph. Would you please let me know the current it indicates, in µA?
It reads 30 µA
